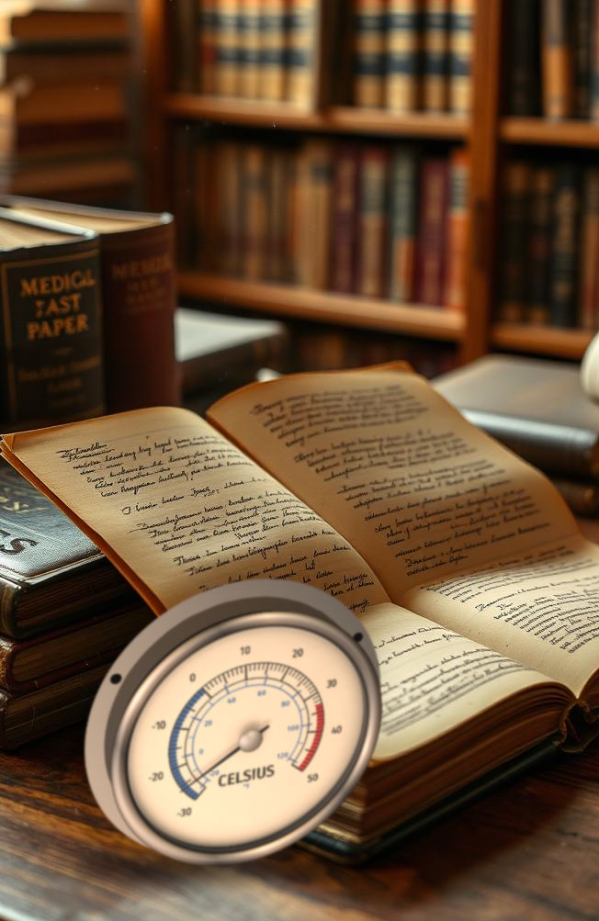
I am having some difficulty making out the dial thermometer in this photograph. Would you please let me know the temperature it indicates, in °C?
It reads -25 °C
